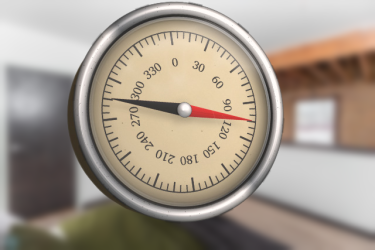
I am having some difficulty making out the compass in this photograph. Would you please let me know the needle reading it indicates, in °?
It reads 105 °
